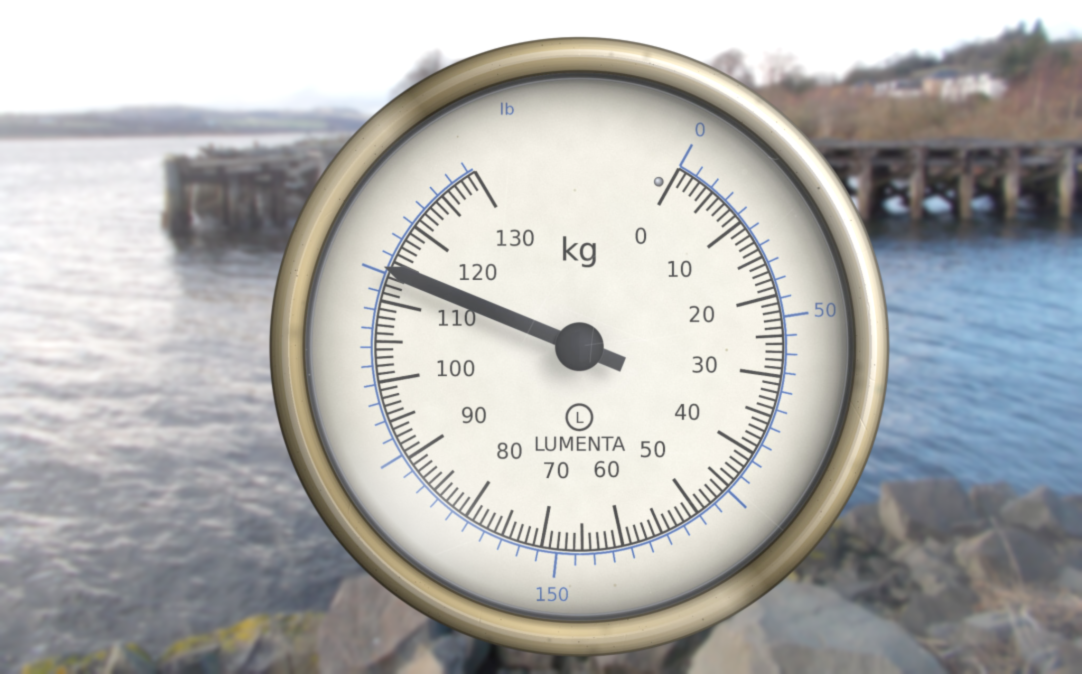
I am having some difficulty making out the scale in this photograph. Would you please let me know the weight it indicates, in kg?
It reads 114 kg
